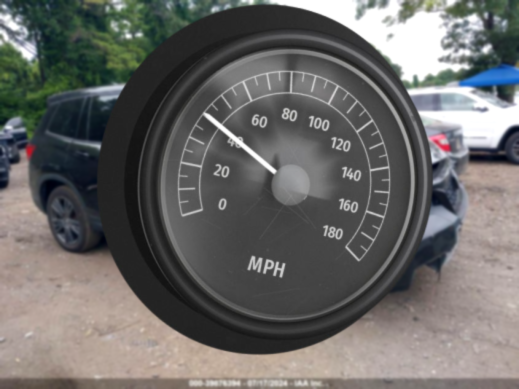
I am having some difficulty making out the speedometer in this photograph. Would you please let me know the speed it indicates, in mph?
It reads 40 mph
